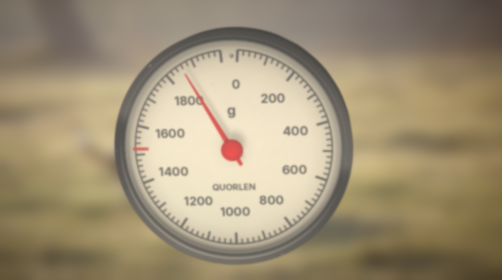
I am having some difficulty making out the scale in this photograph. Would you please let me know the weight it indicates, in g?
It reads 1860 g
